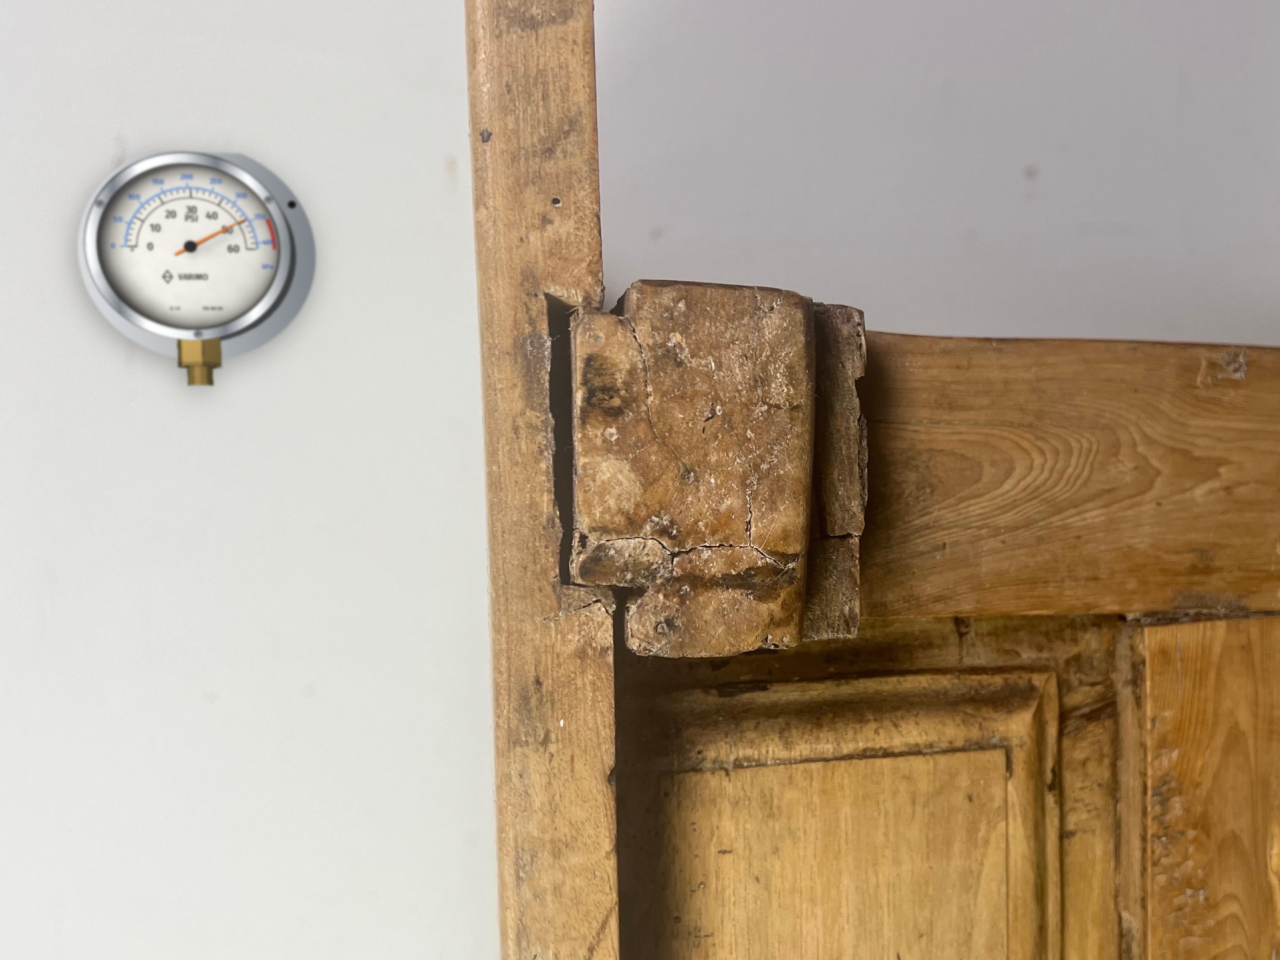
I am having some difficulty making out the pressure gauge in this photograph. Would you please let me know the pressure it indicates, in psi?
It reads 50 psi
